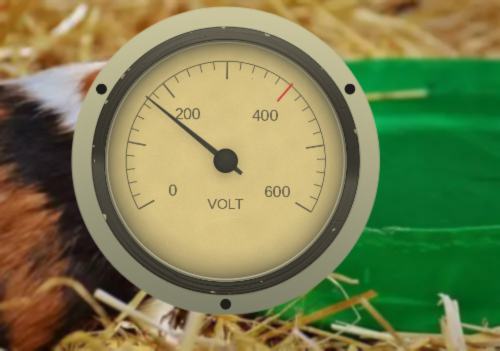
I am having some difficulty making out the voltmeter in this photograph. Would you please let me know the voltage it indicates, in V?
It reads 170 V
